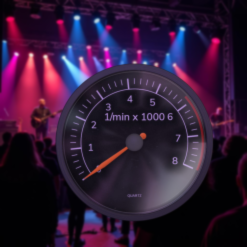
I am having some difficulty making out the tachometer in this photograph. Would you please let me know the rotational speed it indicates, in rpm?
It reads 0 rpm
